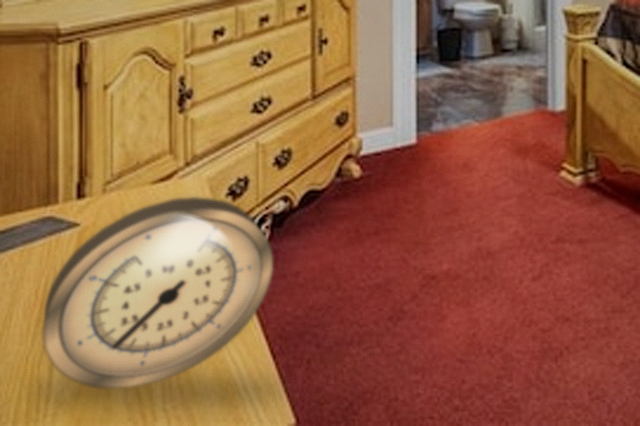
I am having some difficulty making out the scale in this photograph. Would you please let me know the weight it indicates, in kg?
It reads 3.25 kg
